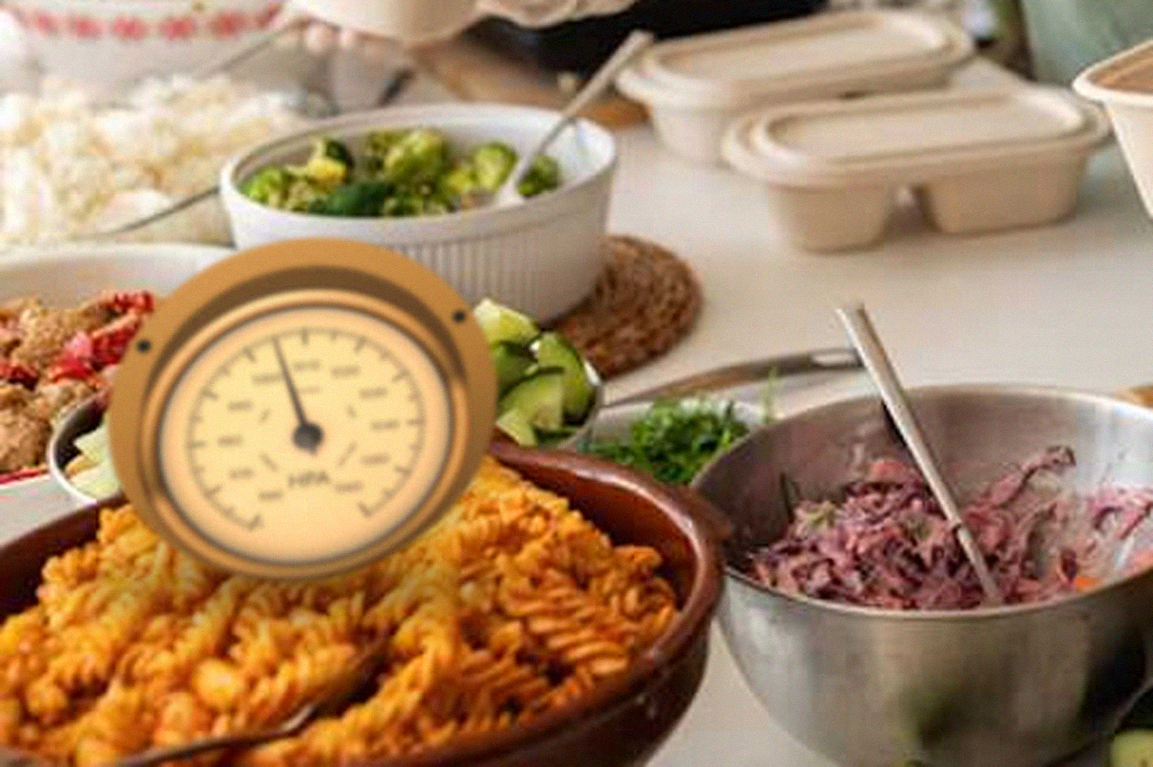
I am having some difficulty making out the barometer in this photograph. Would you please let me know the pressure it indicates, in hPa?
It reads 1005 hPa
